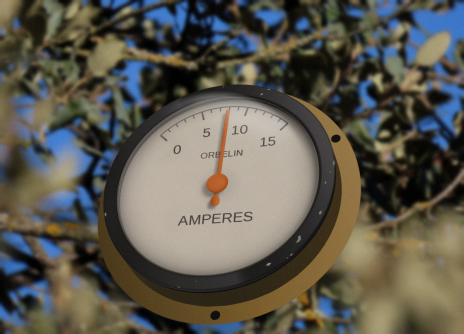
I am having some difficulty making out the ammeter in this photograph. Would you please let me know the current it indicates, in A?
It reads 8 A
